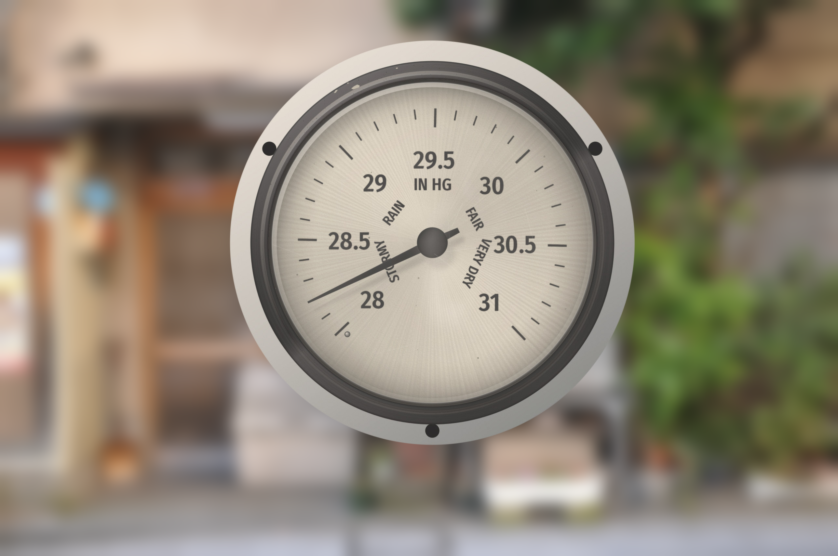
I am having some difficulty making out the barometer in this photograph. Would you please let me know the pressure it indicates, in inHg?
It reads 28.2 inHg
